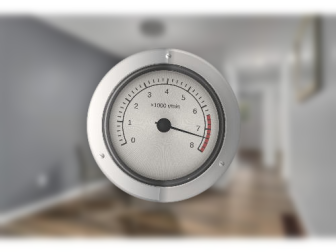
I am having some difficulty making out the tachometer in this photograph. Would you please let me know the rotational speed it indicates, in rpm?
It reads 7400 rpm
